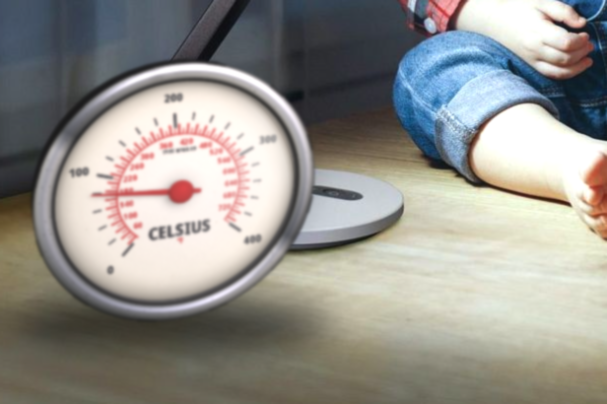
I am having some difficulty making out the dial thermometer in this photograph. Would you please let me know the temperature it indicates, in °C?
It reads 80 °C
